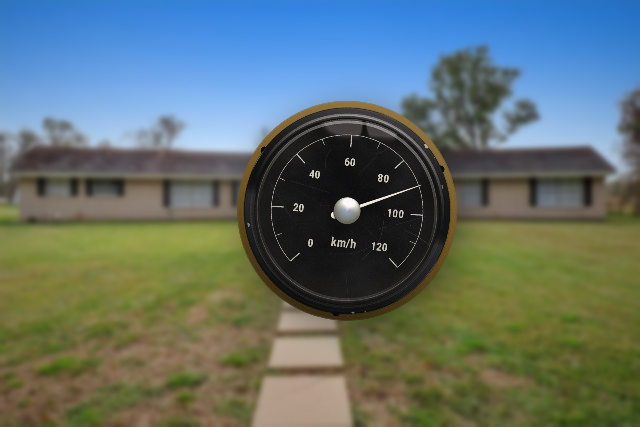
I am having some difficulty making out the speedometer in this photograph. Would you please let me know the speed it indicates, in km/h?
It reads 90 km/h
